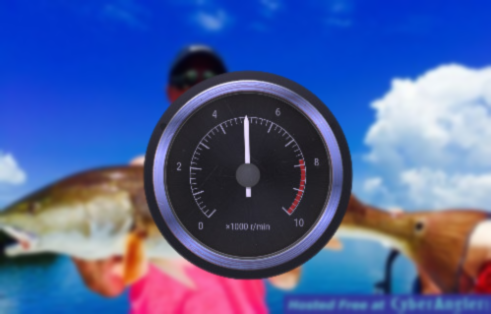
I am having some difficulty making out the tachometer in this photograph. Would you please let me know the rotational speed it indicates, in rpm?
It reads 5000 rpm
